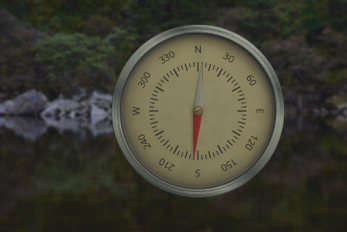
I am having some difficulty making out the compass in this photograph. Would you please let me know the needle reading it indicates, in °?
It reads 185 °
